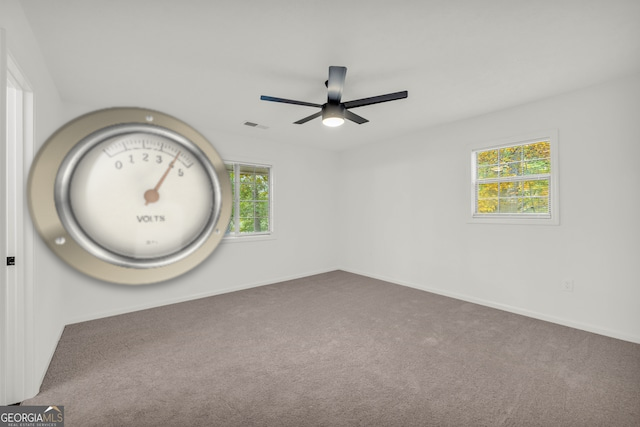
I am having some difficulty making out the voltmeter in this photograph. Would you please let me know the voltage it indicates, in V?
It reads 4 V
